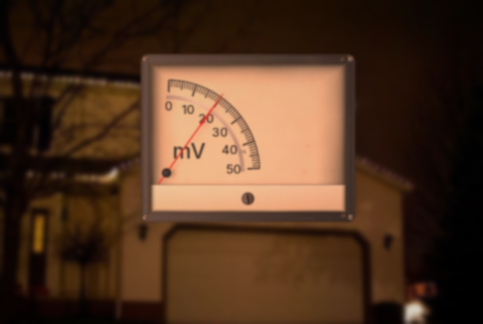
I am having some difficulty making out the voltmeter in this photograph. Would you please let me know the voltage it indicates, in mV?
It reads 20 mV
